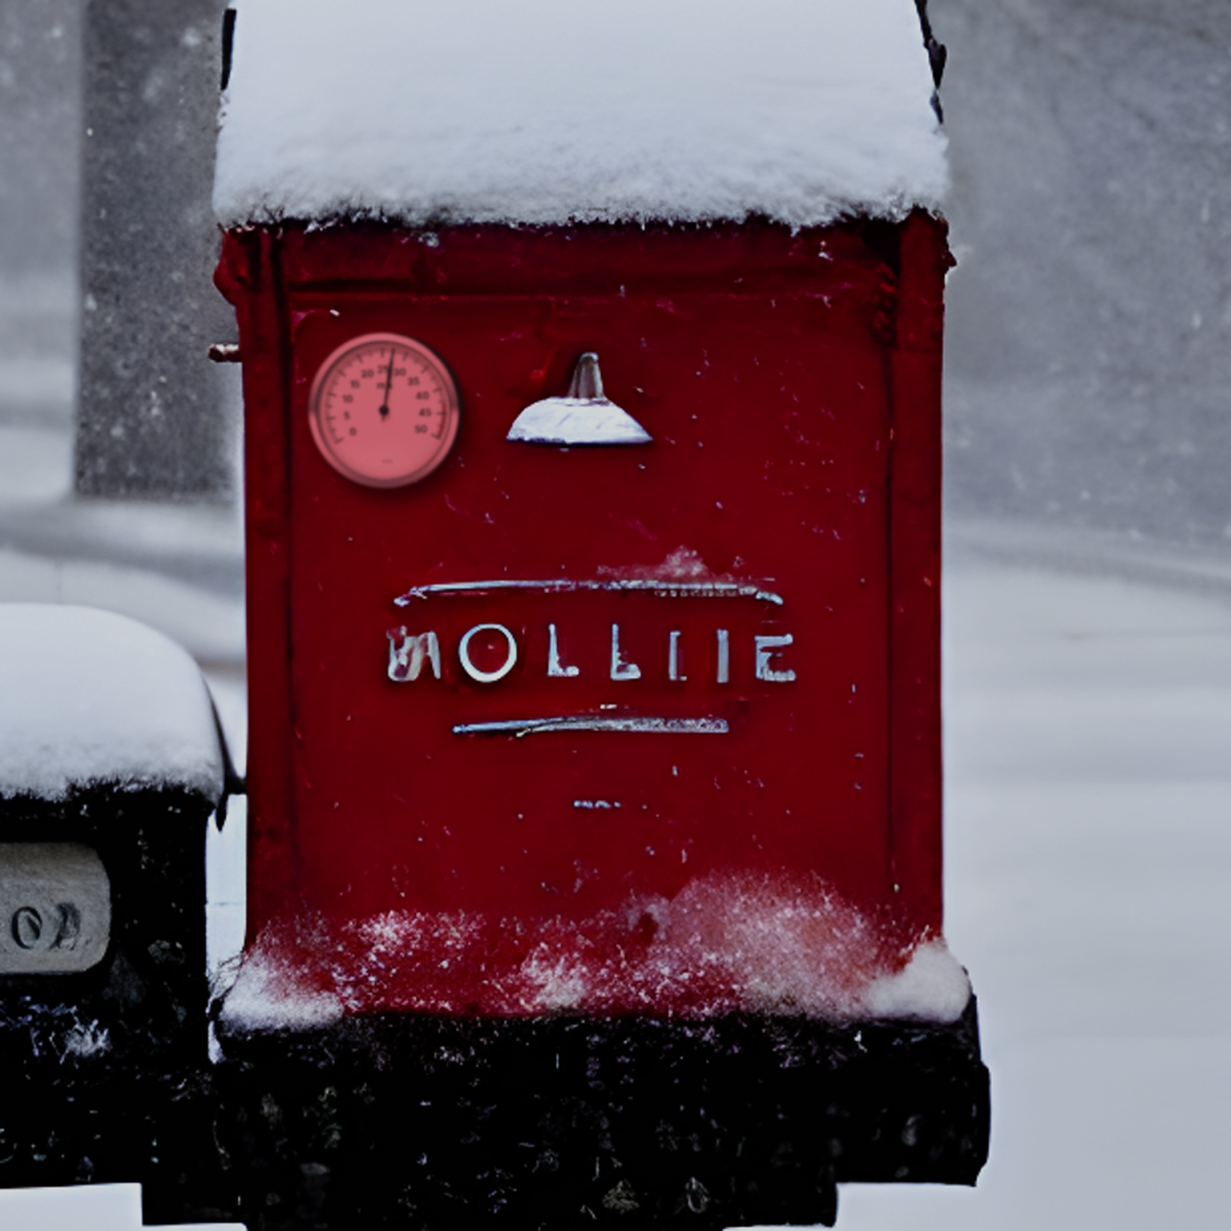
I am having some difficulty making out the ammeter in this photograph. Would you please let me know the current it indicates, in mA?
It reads 27.5 mA
